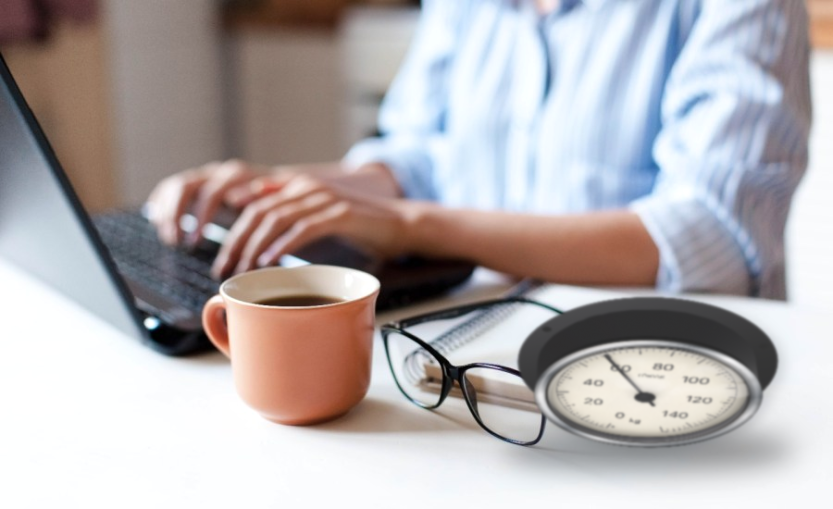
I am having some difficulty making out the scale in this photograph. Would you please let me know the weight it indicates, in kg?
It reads 60 kg
